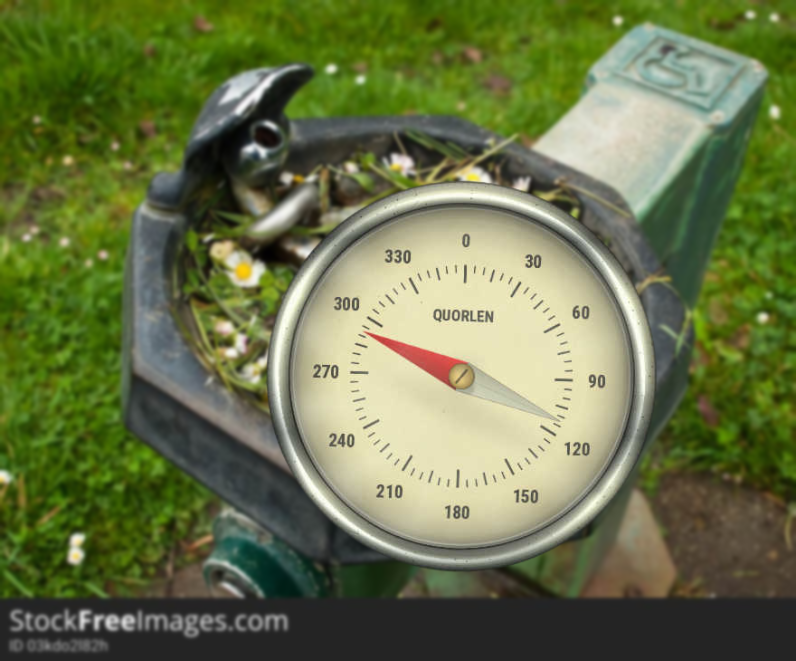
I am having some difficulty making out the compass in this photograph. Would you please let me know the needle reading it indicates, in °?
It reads 292.5 °
